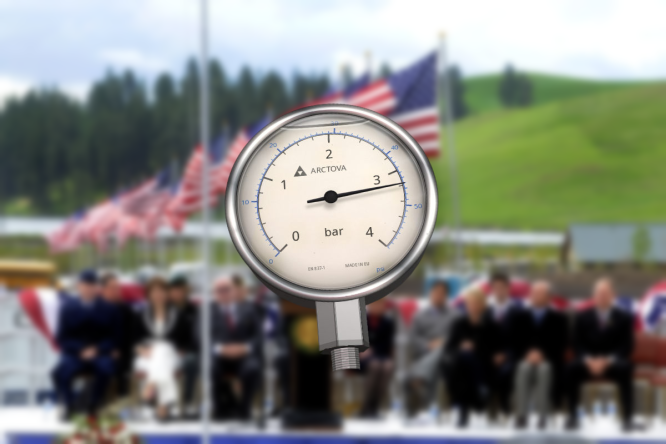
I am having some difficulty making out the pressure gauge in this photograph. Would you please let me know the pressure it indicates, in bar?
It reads 3.2 bar
